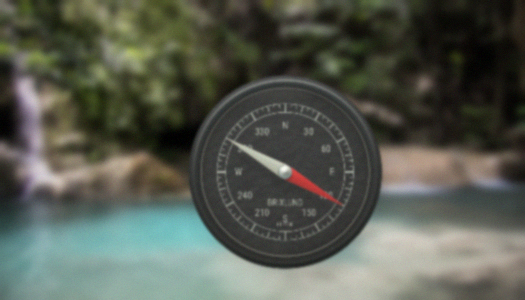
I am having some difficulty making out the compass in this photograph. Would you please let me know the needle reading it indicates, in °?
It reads 120 °
